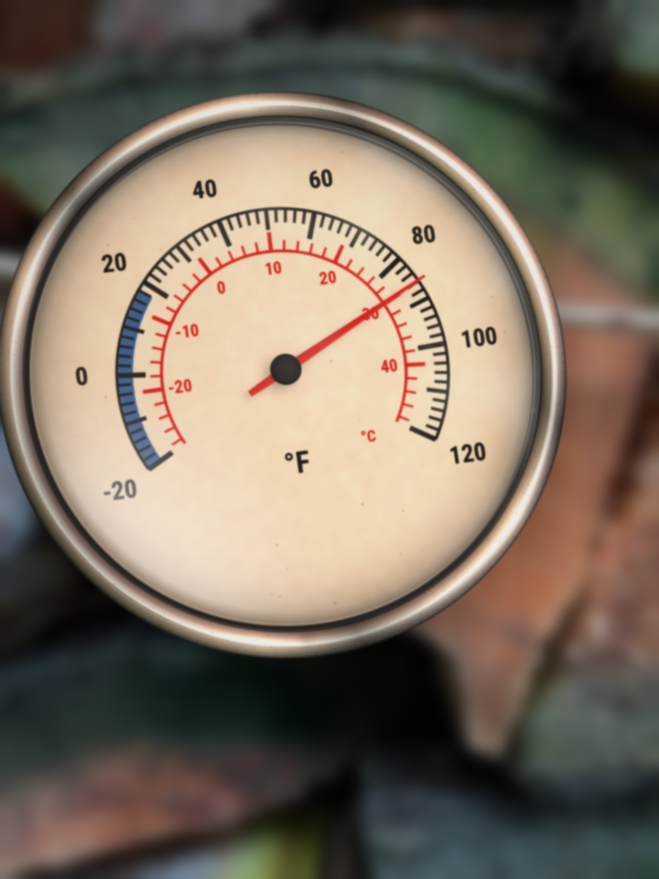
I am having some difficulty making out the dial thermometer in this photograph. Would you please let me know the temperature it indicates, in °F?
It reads 86 °F
